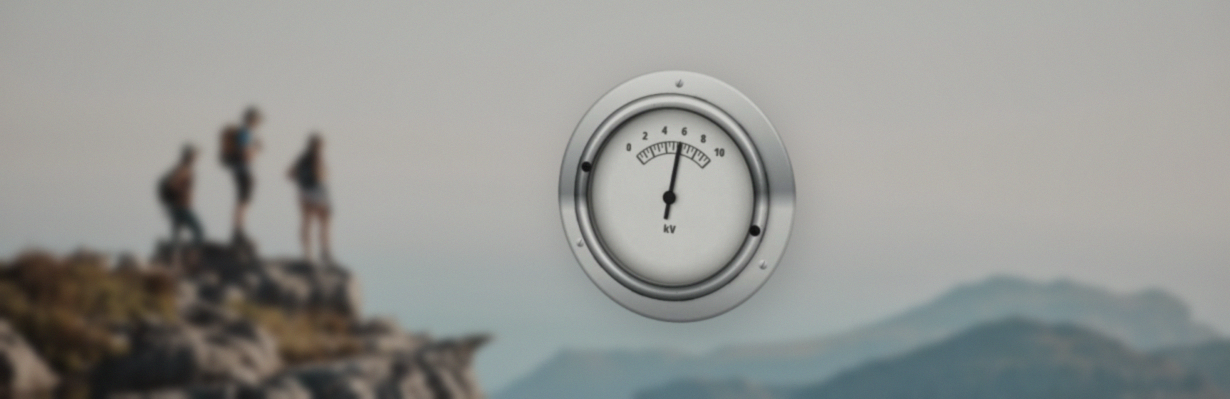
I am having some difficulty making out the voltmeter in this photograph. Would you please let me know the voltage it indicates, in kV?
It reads 6 kV
